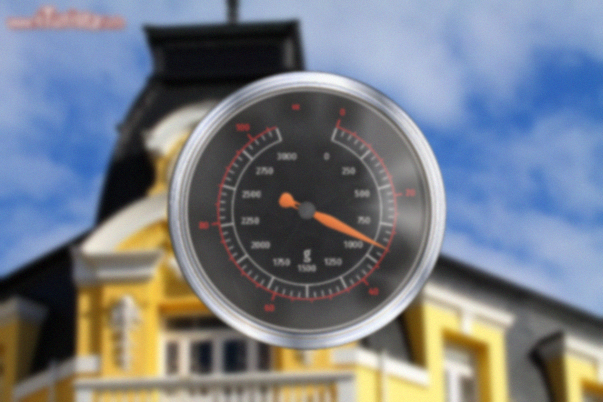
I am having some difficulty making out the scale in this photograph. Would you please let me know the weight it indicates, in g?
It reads 900 g
